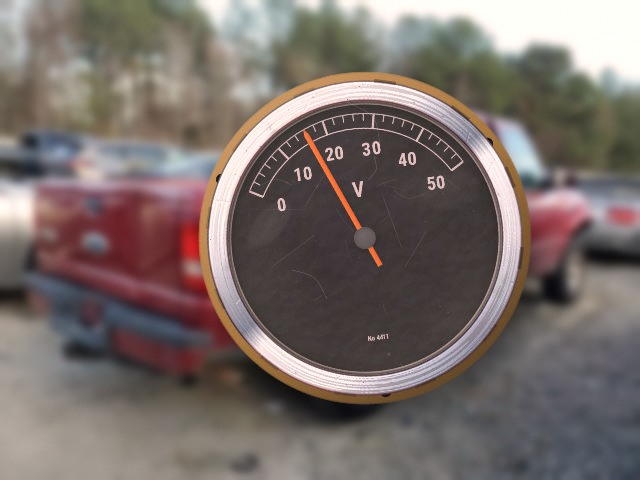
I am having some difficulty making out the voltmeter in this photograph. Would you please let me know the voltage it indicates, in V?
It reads 16 V
